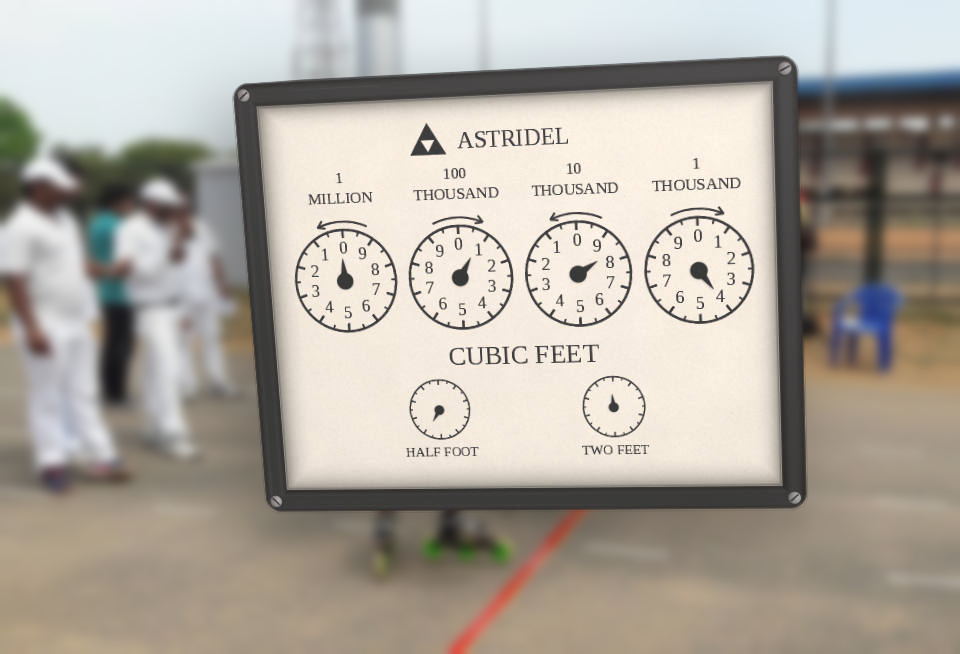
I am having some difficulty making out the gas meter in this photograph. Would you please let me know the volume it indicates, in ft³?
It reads 8400 ft³
